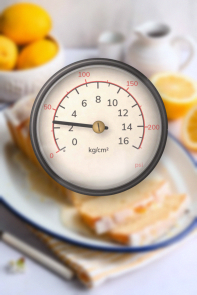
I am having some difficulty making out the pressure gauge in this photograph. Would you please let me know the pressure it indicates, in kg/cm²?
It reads 2.5 kg/cm²
